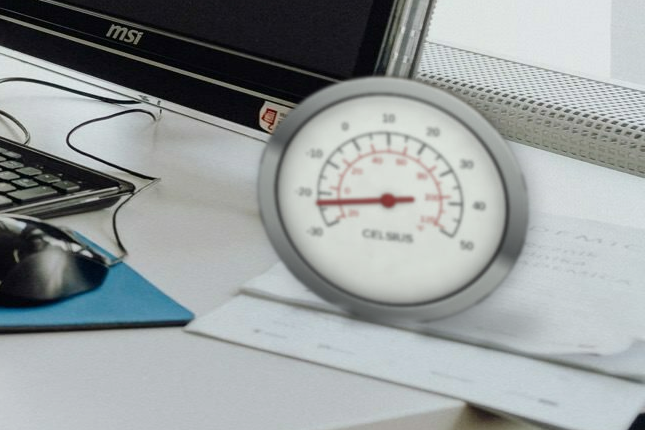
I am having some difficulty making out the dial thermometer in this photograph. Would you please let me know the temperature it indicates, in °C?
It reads -22.5 °C
